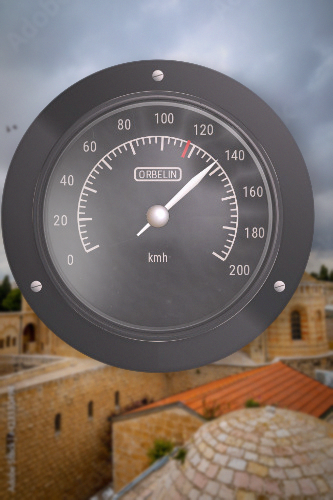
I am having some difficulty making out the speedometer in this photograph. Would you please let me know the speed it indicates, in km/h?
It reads 136 km/h
